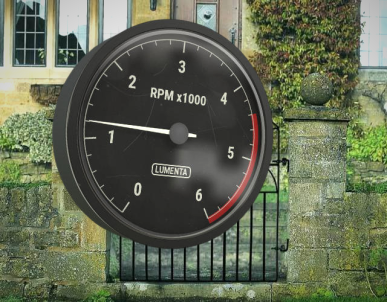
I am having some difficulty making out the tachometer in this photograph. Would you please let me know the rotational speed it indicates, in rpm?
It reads 1200 rpm
